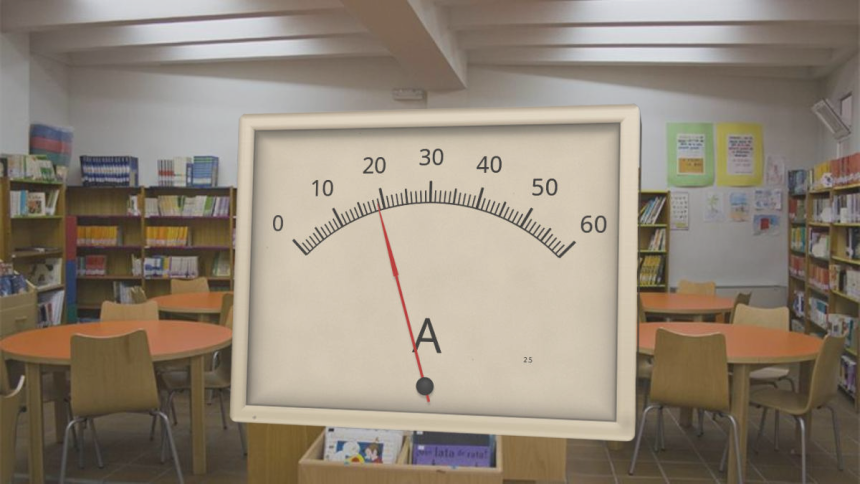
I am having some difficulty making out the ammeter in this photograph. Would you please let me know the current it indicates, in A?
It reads 19 A
